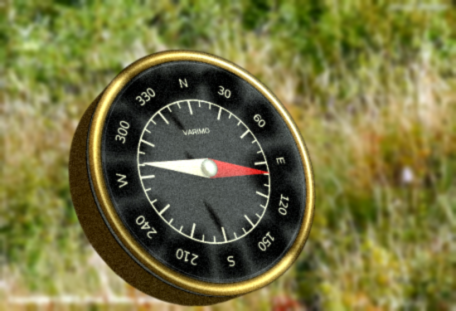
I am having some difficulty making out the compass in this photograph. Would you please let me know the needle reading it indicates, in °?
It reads 100 °
